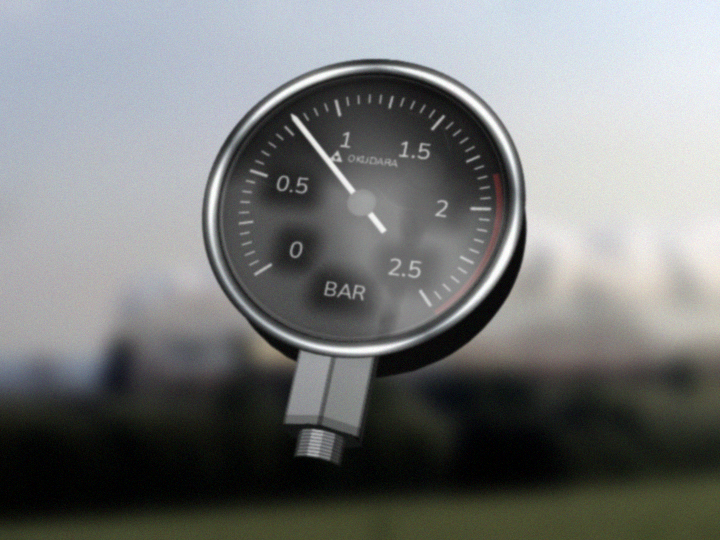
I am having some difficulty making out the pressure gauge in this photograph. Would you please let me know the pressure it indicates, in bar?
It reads 0.8 bar
